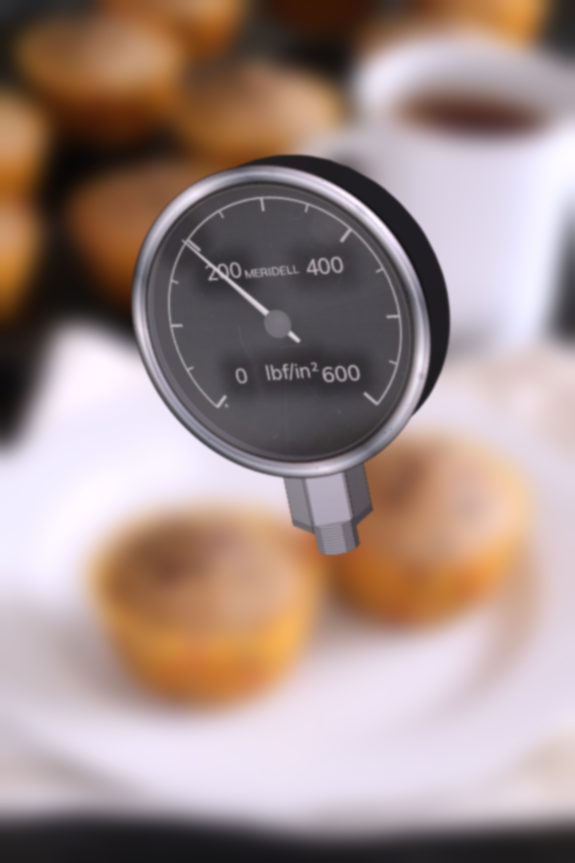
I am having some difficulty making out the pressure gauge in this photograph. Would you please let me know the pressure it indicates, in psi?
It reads 200 psi
